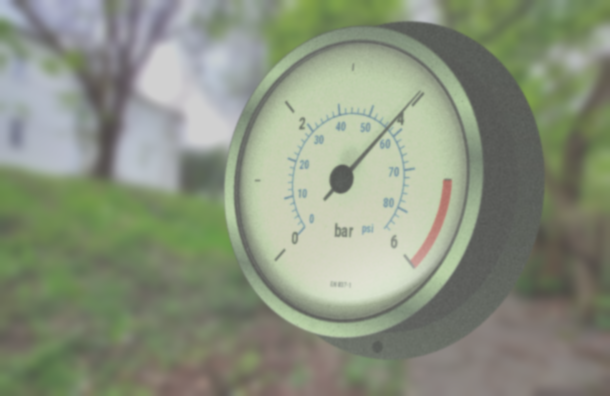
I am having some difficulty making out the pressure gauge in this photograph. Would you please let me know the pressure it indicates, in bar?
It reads 4 bar
